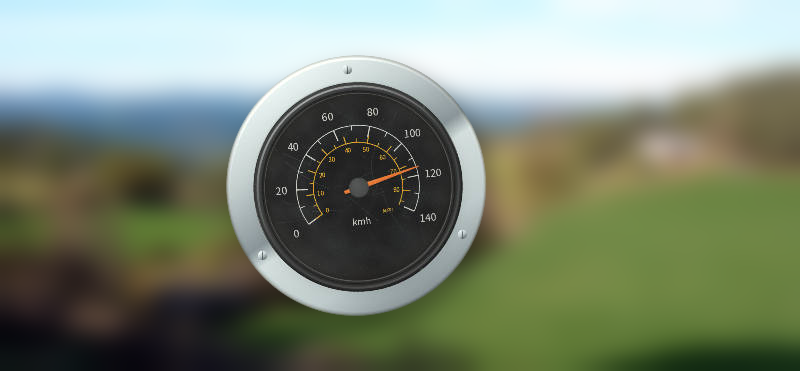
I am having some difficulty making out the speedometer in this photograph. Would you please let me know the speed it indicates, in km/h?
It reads 115 km/h
